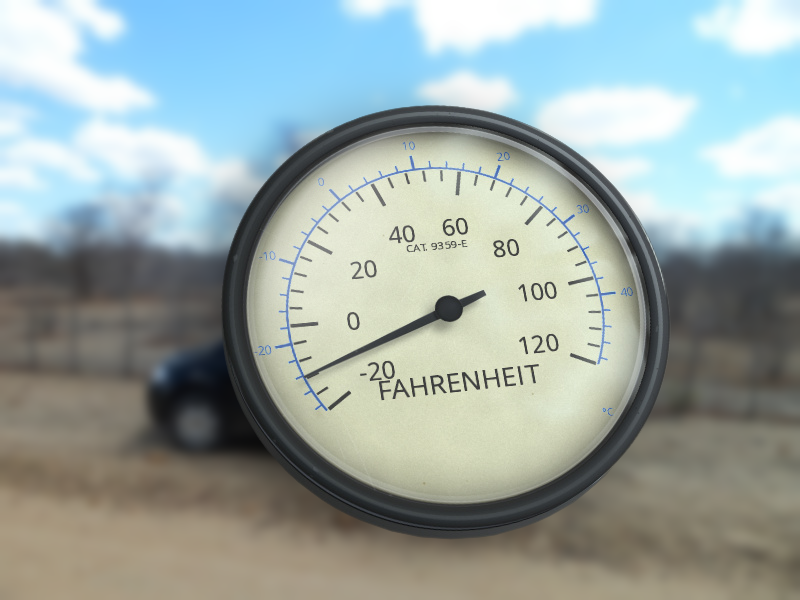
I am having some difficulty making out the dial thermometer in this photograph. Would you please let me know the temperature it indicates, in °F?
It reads -12 °F
